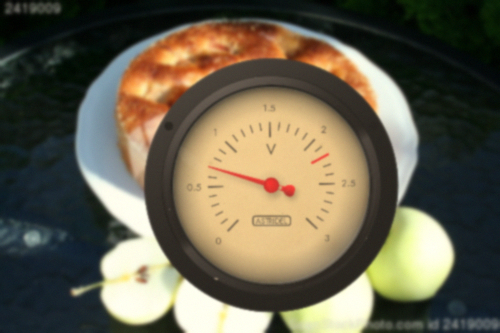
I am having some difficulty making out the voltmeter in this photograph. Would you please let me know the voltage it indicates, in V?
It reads 0.7 V
